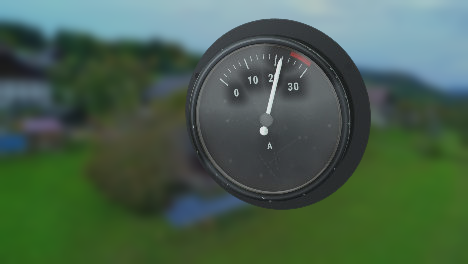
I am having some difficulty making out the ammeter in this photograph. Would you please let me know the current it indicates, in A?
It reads 22 A
